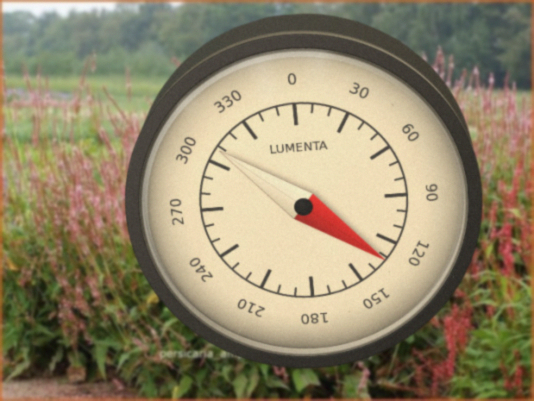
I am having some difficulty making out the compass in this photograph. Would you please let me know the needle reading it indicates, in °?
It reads 130 °
